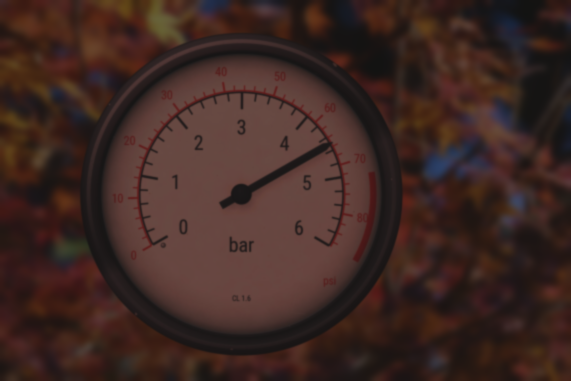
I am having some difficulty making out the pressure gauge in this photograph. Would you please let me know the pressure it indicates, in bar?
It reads 4.5 bar
